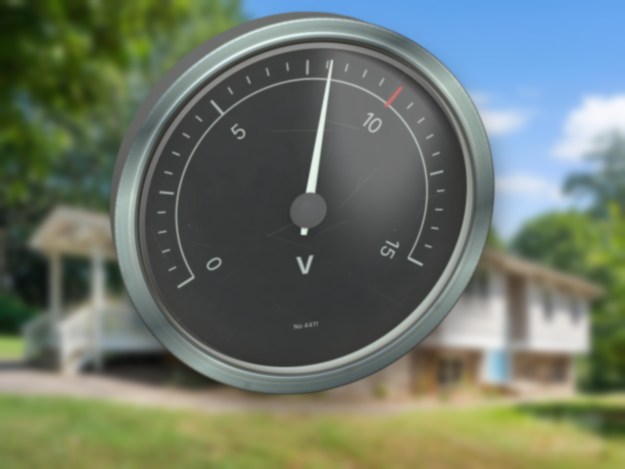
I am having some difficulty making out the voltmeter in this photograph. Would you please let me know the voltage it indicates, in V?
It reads 8 V
